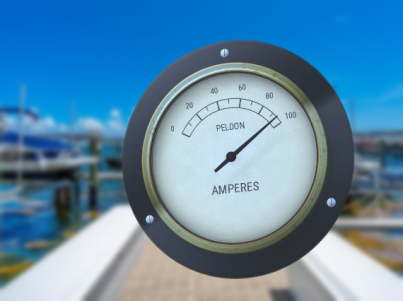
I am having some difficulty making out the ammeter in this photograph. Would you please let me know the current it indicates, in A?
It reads 95 A
